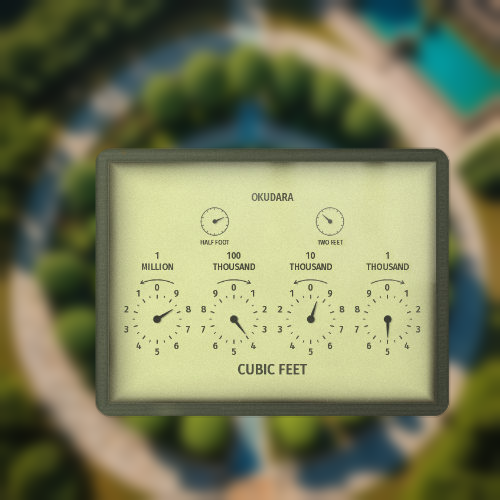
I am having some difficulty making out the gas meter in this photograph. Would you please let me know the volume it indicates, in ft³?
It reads 839500 ft³
